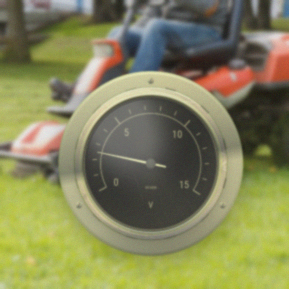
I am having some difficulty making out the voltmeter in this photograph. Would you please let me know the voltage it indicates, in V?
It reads 2.5 V
